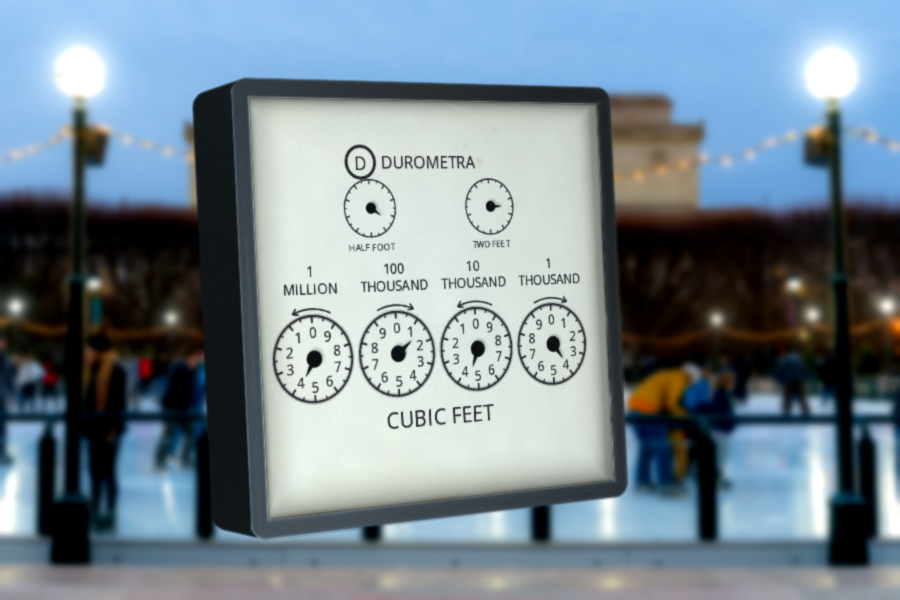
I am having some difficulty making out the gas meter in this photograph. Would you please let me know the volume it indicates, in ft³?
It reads 414400 ft³
